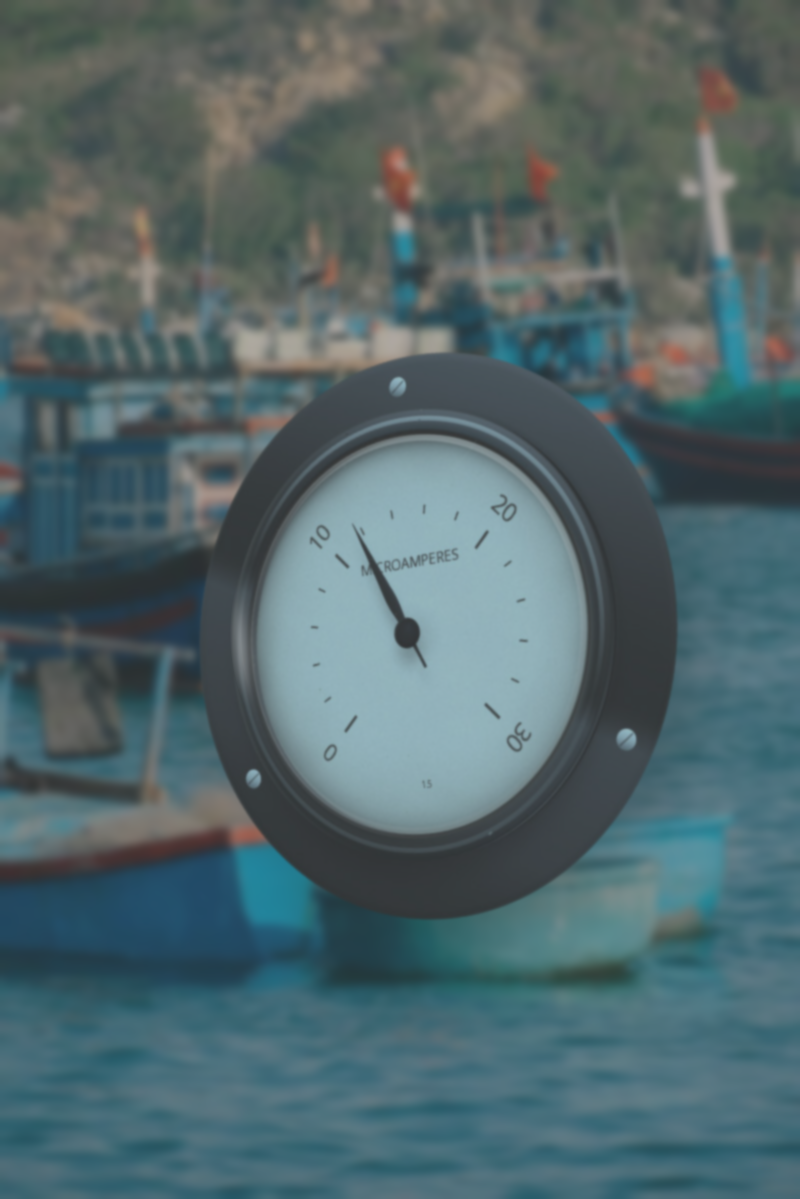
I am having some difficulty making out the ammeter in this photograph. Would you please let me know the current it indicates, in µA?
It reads 12 µA
